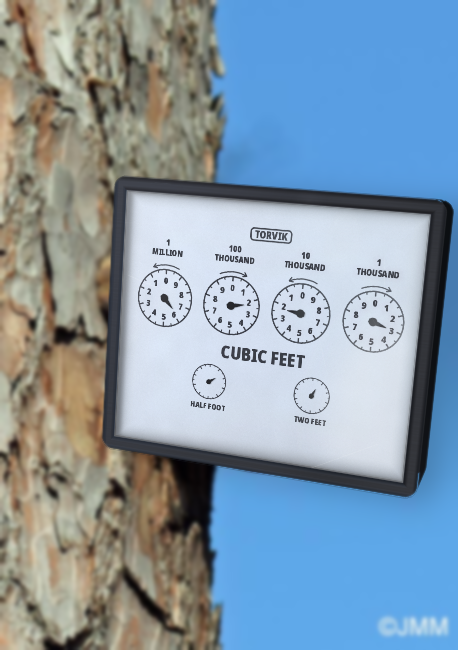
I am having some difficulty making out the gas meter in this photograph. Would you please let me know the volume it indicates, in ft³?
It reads 622300 ft³
